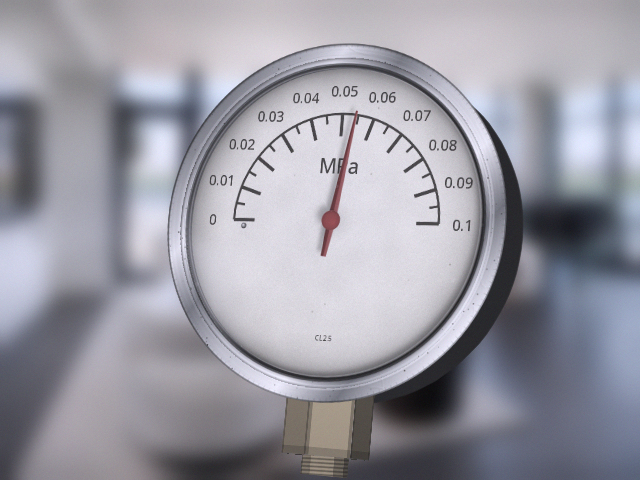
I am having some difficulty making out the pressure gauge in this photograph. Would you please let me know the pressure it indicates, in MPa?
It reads 0.055 MPa
